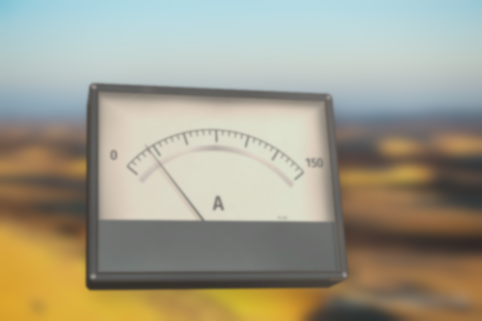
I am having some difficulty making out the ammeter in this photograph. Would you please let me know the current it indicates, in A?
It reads 20 A
